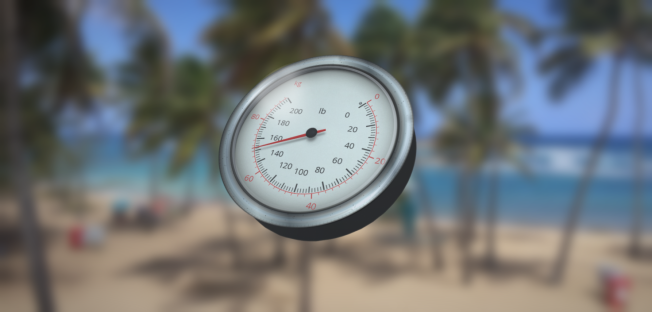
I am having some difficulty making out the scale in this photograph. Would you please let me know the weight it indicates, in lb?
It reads 150 lb
